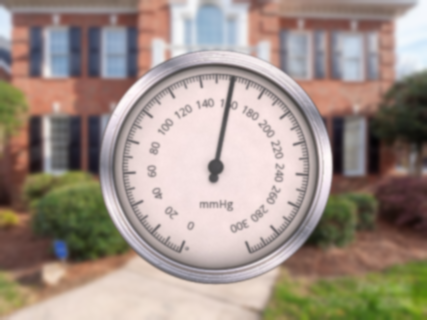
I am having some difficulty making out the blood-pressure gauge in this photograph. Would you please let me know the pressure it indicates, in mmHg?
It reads 160 mmHg
